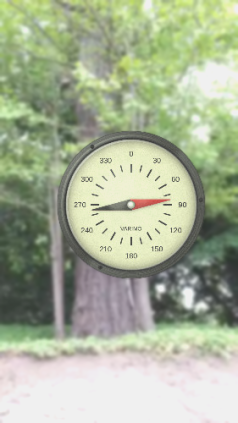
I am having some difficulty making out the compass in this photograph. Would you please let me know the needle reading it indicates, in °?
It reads 82.5 °
